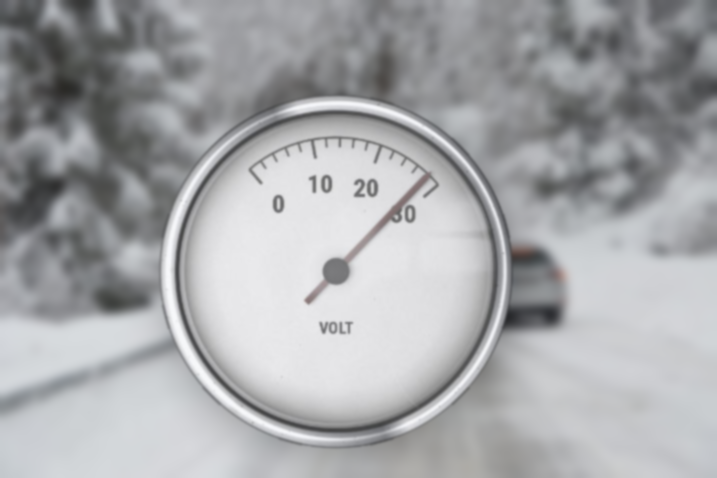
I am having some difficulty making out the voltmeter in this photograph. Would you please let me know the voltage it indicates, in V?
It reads 28 V
